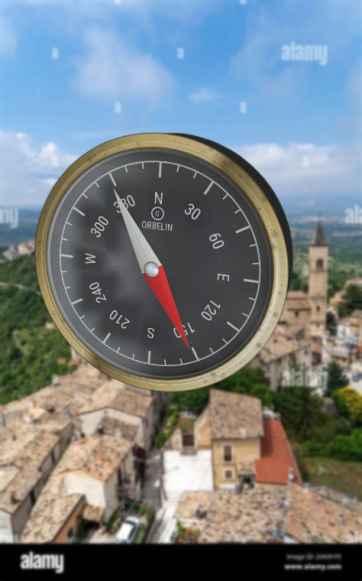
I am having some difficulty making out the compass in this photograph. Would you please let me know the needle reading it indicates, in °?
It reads 150 °
